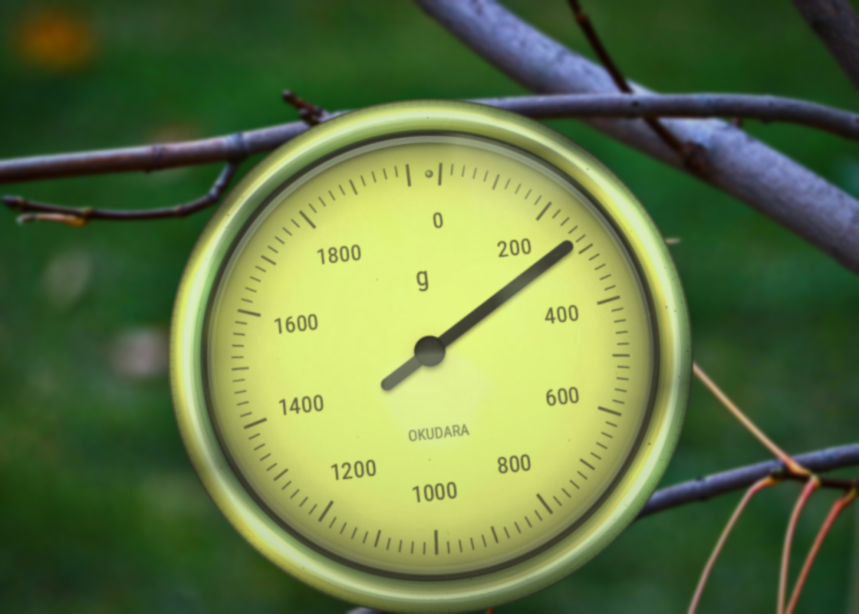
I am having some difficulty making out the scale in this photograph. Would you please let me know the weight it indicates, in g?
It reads 280 g
